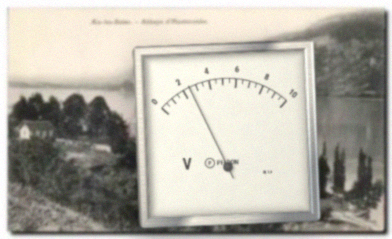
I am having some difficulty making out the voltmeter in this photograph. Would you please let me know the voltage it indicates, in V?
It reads 2.5 V
